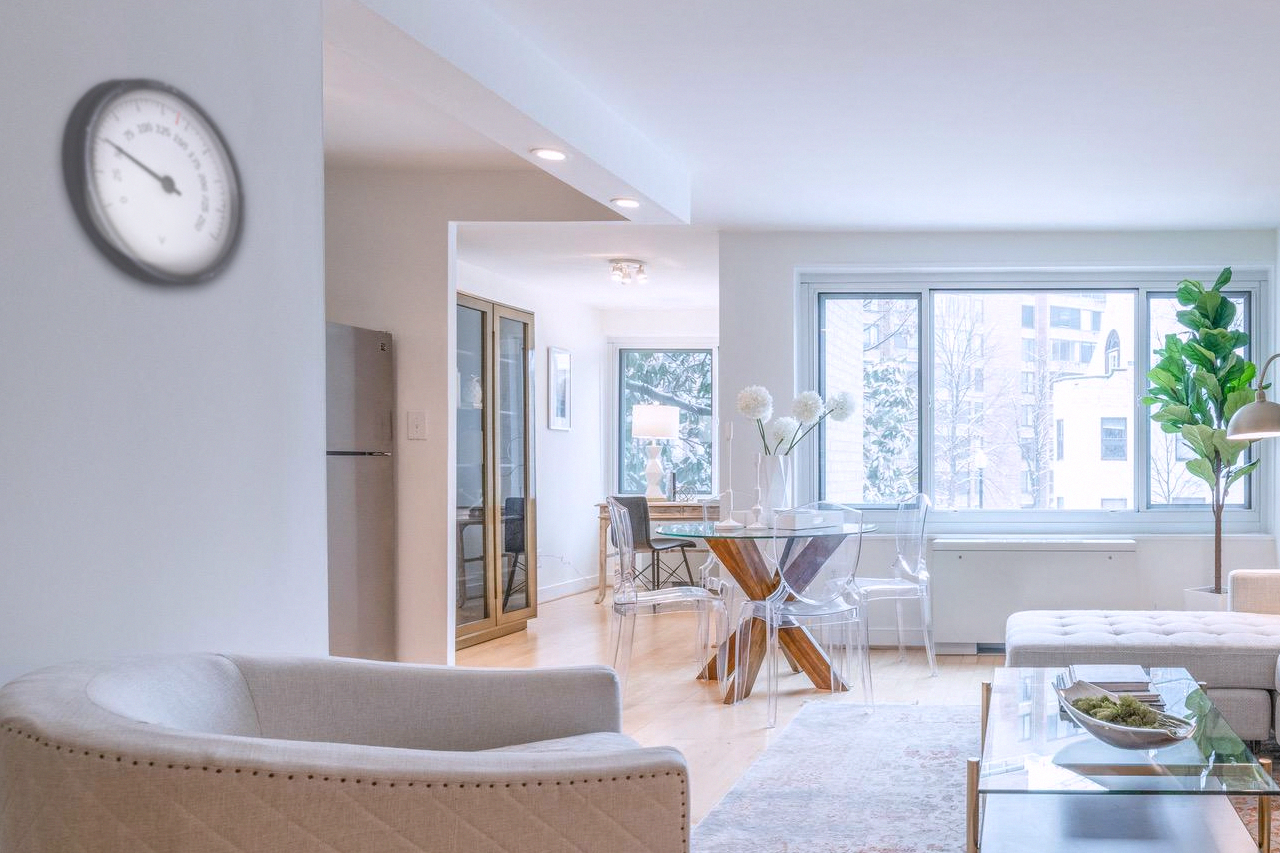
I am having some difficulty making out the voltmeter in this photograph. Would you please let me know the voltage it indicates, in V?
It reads 50 V
